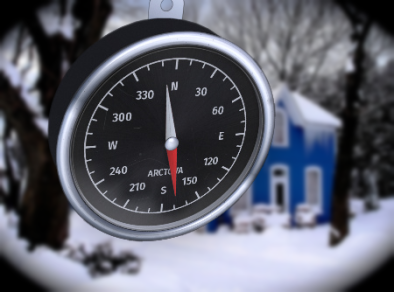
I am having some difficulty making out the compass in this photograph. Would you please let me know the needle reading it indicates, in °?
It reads 170 °
